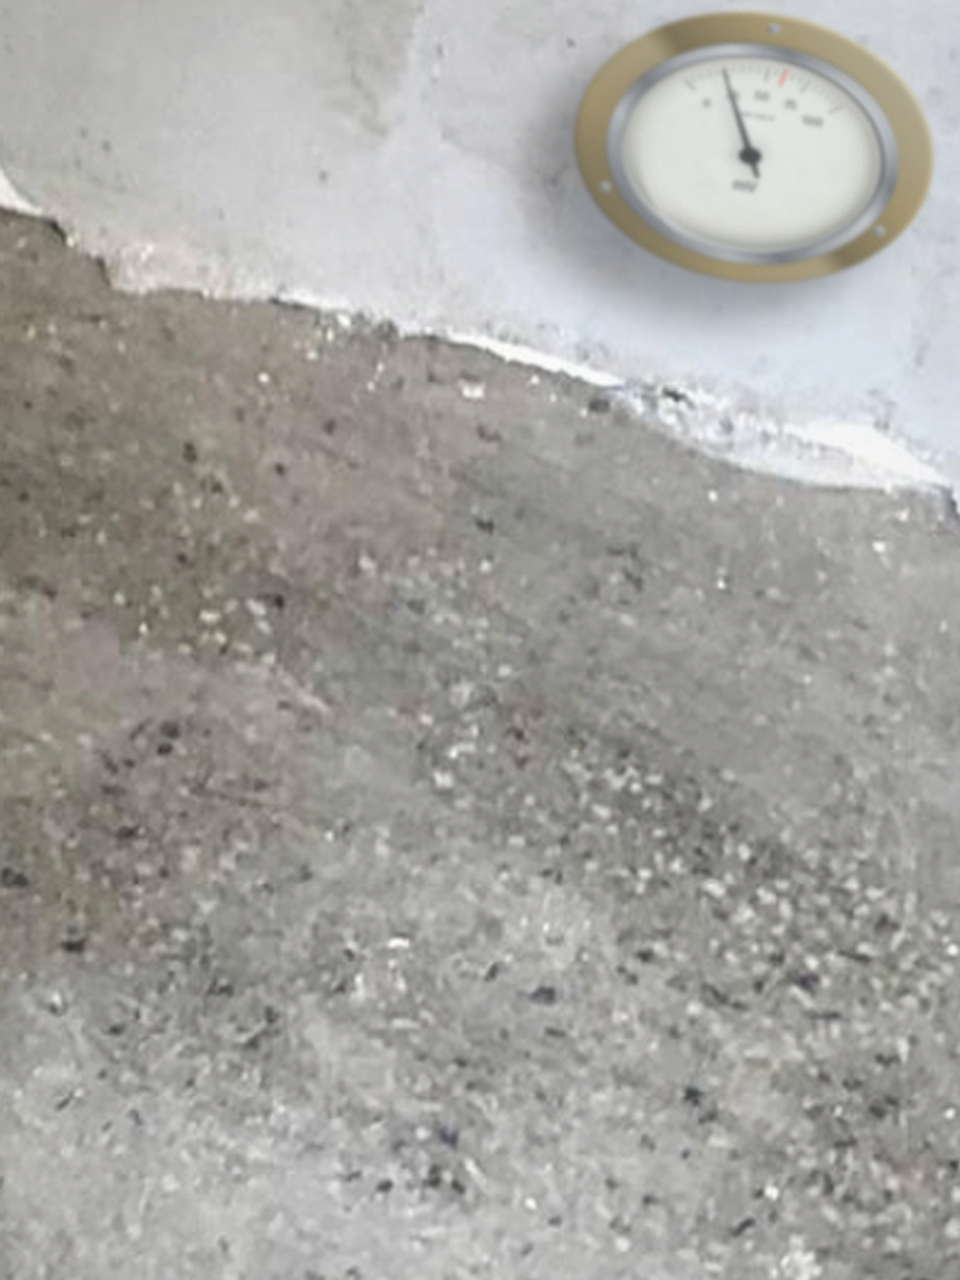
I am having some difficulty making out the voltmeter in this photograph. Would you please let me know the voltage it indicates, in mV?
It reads 25 mV
